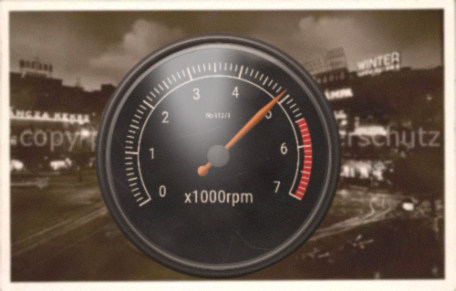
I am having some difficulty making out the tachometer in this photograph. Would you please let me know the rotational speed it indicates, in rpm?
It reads 4900 rpm
